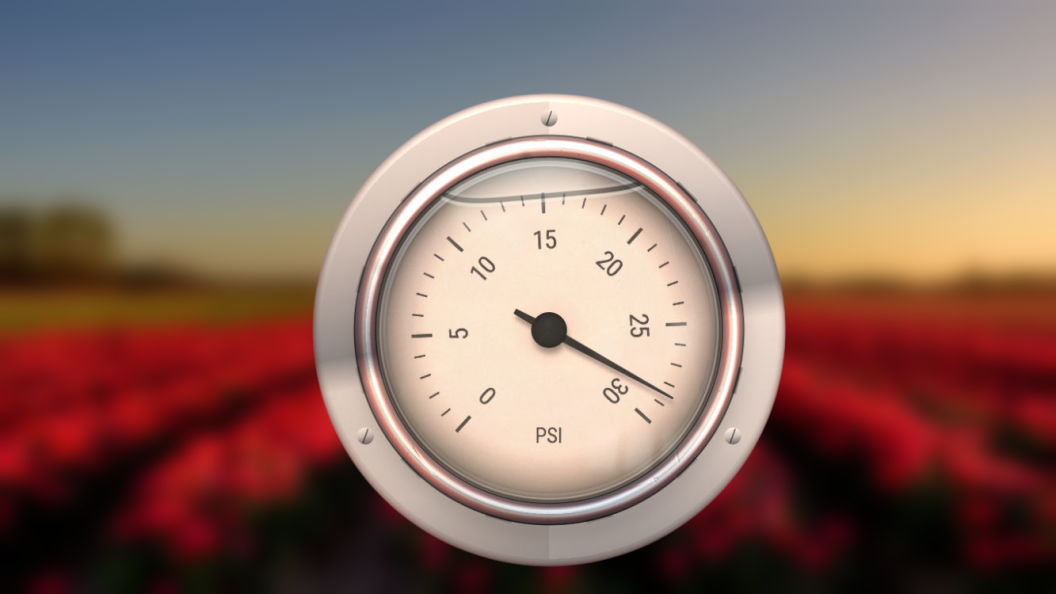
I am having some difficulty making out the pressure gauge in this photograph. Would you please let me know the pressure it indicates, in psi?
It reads 28.5 psi
